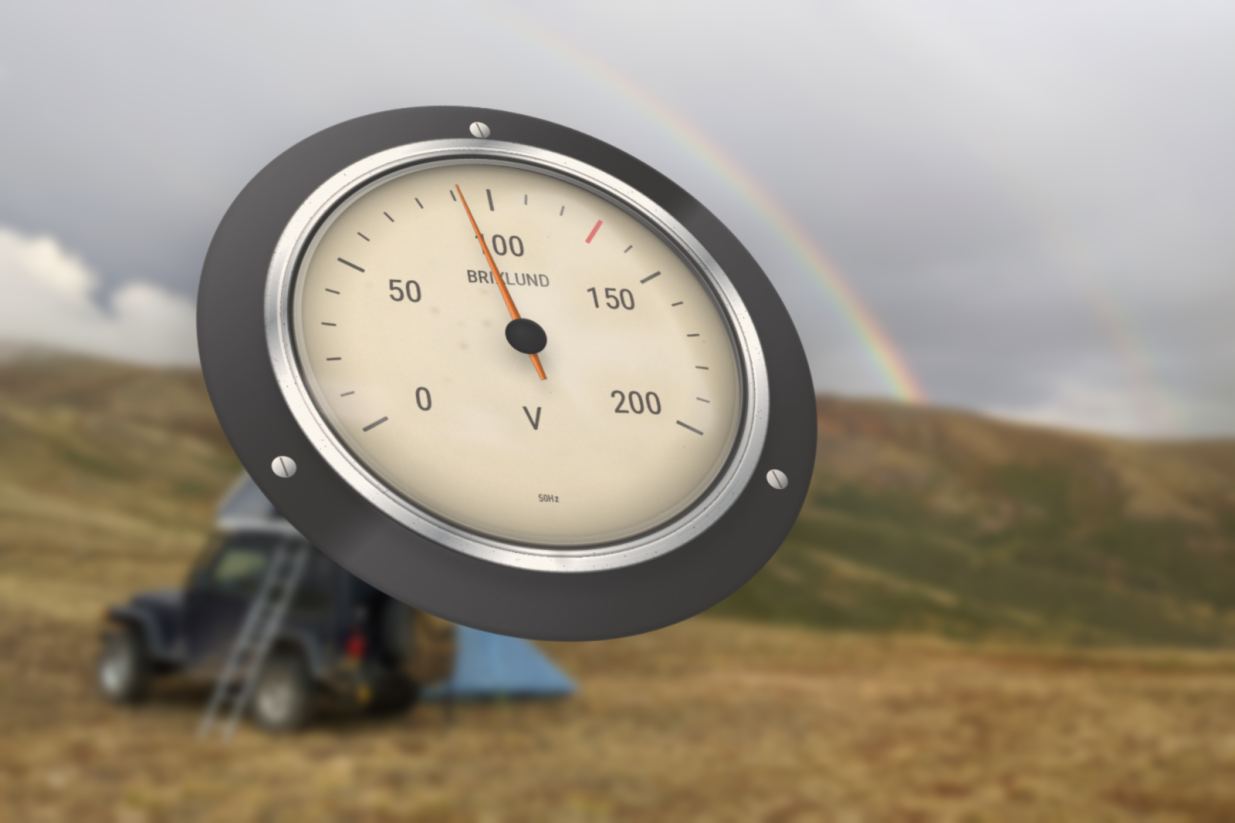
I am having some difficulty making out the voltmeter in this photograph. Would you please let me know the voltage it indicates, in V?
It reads 90 V
